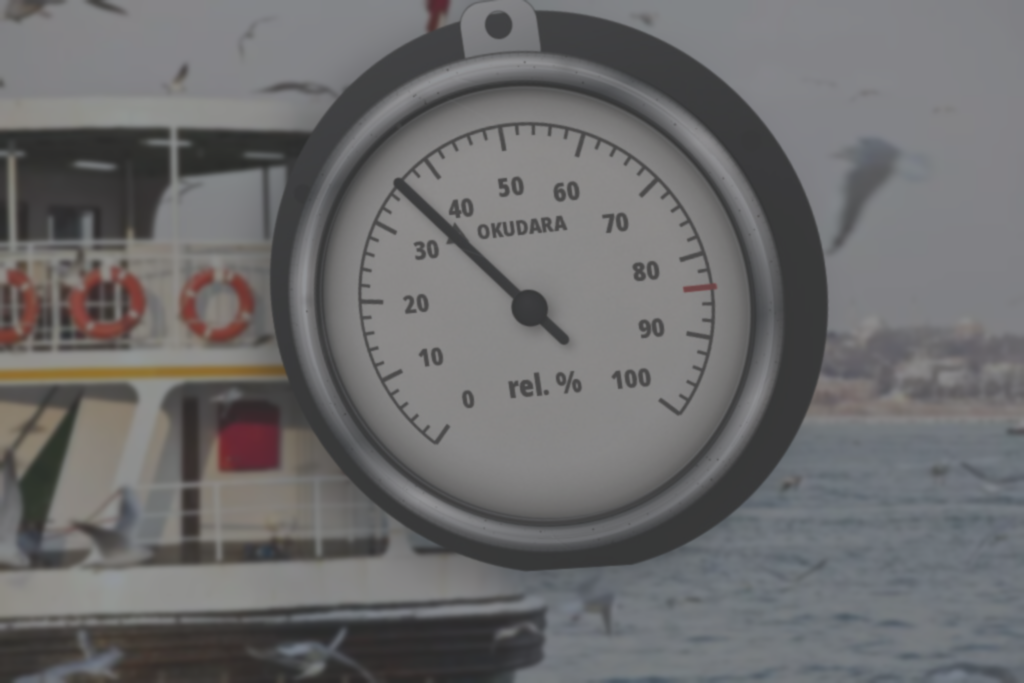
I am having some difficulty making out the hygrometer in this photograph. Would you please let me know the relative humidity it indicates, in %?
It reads 36 %
